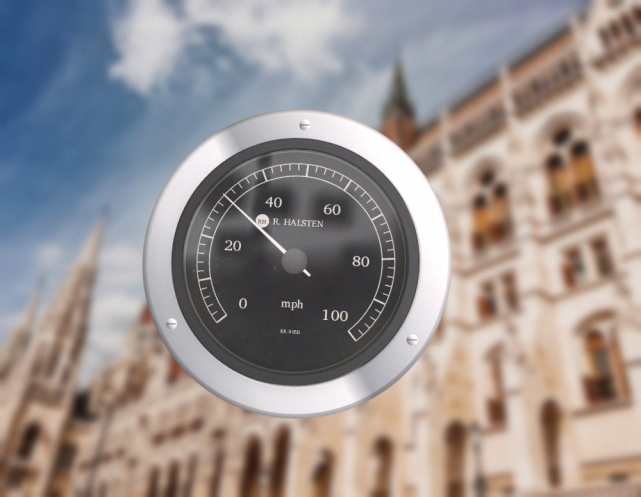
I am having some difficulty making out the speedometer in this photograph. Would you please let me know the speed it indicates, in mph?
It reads 30 mph
